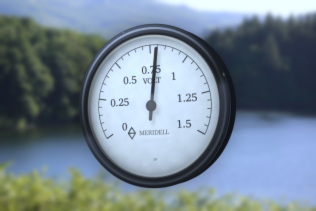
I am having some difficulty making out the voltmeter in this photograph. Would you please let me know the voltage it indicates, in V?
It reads 0.8 V
